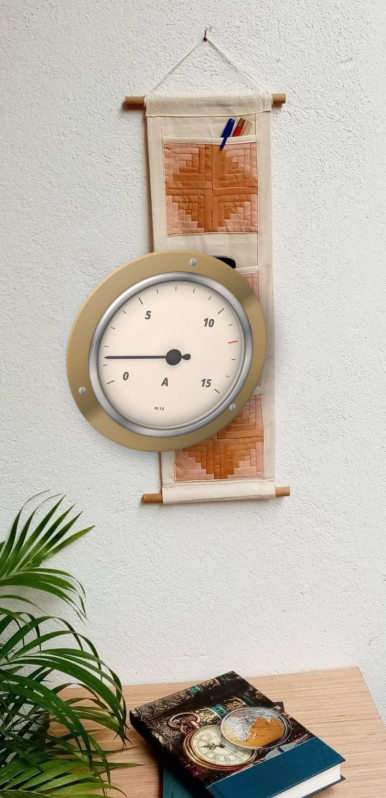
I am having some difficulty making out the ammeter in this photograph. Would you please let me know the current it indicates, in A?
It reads 1.5 A
